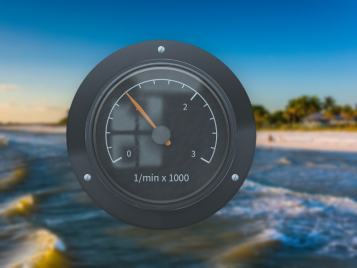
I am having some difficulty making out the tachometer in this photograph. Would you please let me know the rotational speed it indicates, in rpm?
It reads 1000 rpm
